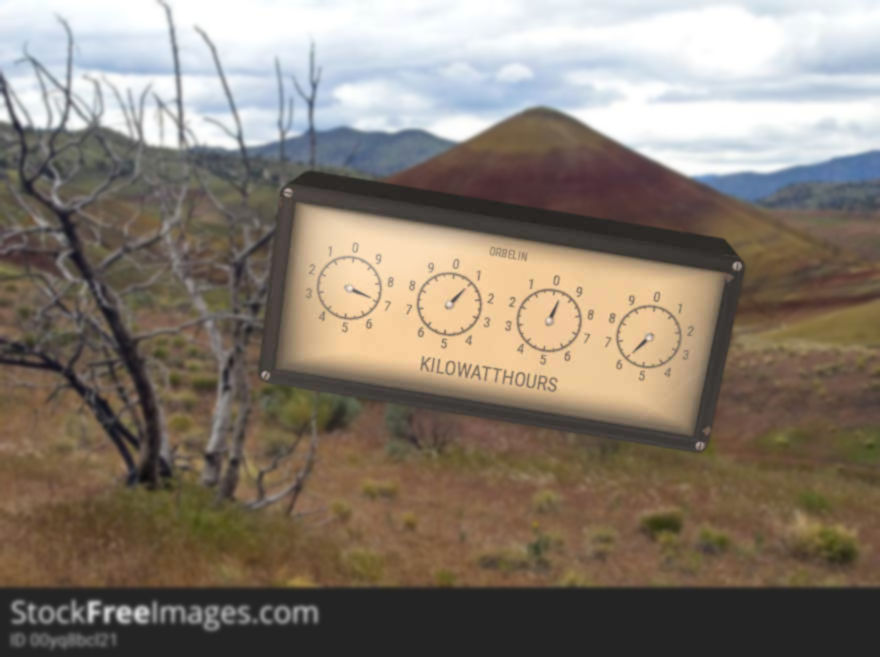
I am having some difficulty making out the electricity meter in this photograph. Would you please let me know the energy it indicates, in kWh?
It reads 7096 kWh
